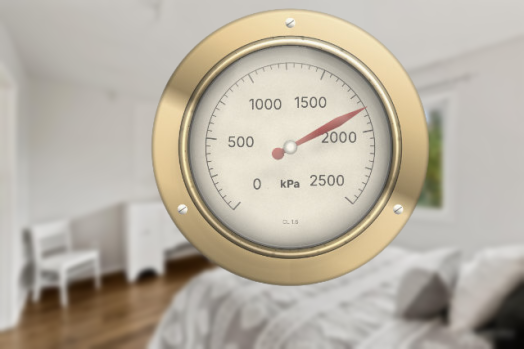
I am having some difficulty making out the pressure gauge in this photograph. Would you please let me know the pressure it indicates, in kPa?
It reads 1850 kPa
